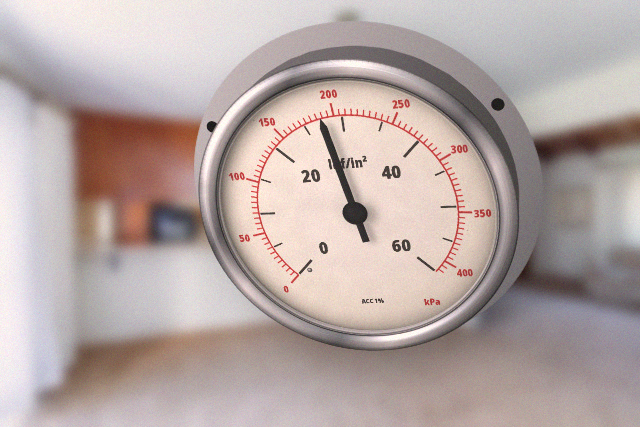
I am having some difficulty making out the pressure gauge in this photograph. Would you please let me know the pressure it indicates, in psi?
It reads 27.5 psi
